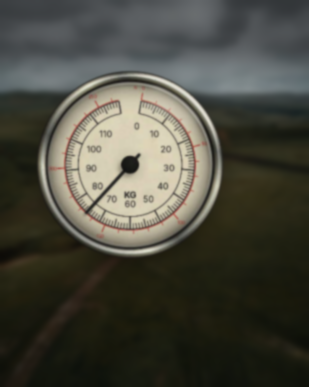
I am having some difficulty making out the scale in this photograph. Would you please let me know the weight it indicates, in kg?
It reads 75 kg
